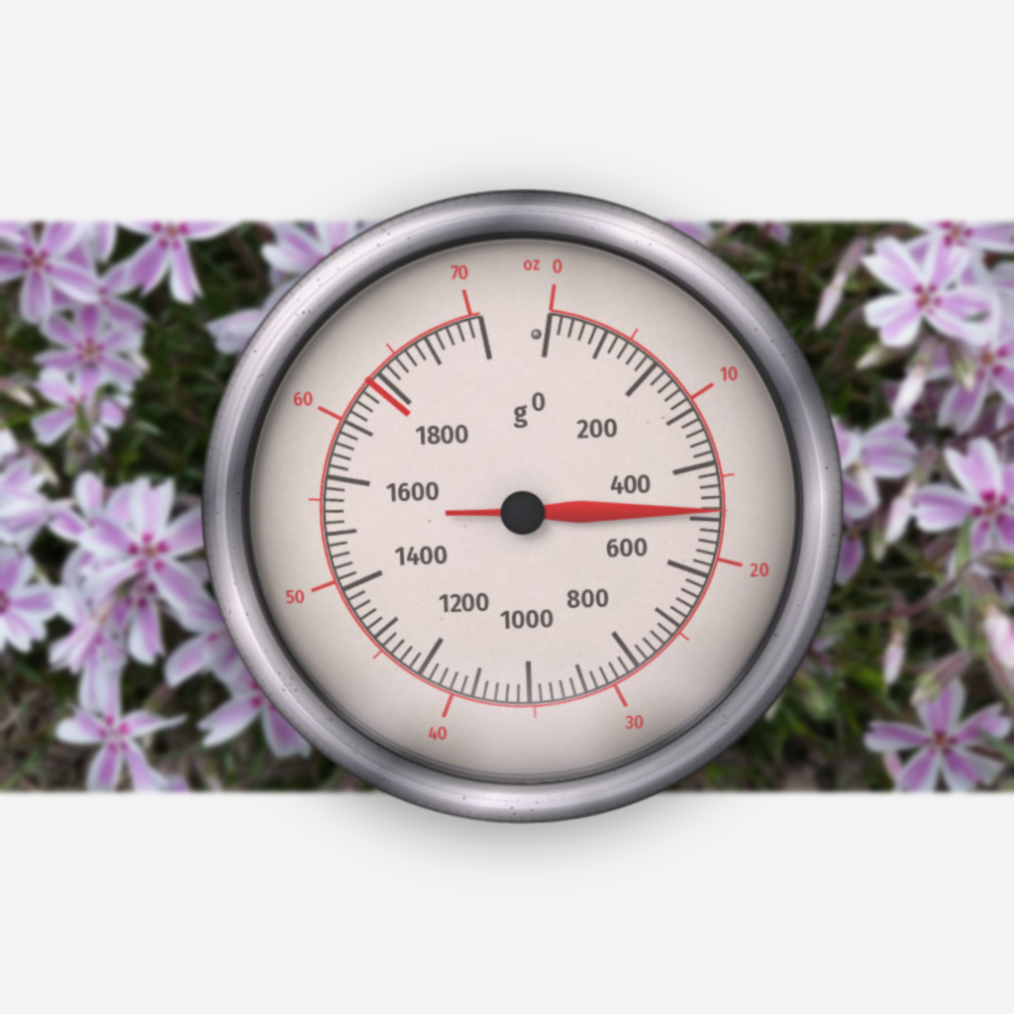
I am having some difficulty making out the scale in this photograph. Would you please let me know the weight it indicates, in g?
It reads 480 g
